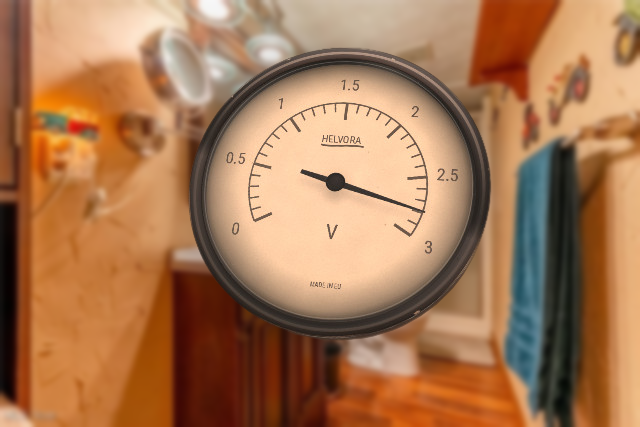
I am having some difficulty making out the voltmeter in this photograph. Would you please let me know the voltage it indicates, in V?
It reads 2.8 V
